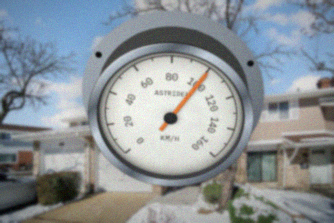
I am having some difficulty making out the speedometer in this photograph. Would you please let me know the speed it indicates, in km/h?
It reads 100 km/h
